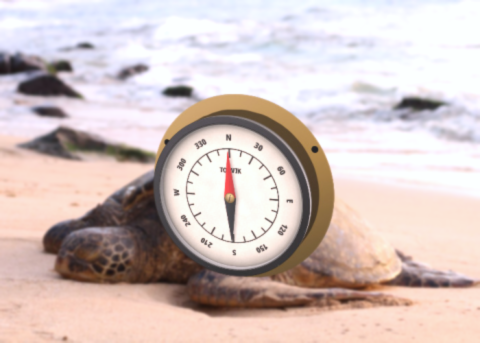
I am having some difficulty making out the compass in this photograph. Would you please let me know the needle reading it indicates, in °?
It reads 0 °
